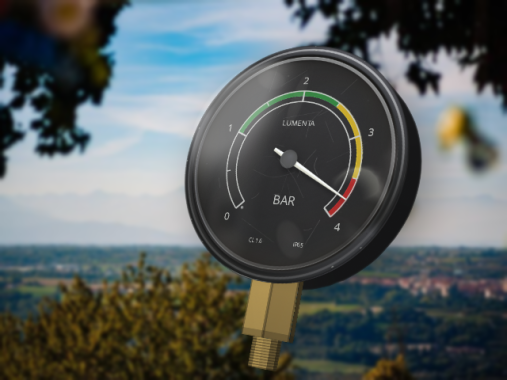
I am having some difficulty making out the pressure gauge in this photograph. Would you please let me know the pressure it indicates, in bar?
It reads 3.75 bar
